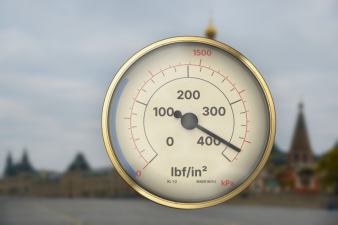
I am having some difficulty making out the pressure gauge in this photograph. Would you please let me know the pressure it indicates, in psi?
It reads 380 psi
